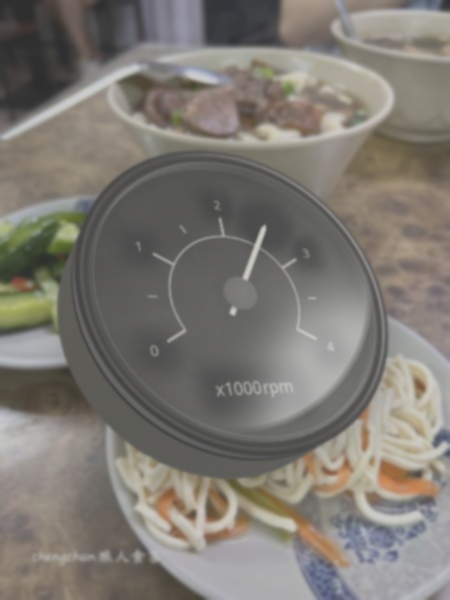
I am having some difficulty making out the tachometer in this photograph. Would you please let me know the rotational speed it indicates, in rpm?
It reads 2500 rpm
